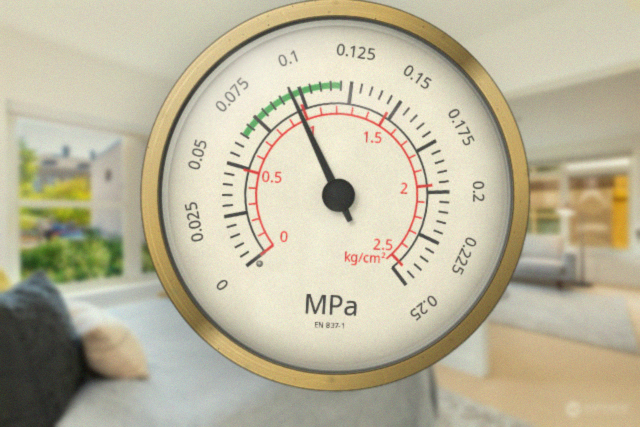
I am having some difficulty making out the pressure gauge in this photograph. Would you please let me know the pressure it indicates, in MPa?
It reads 0.095 MPa
